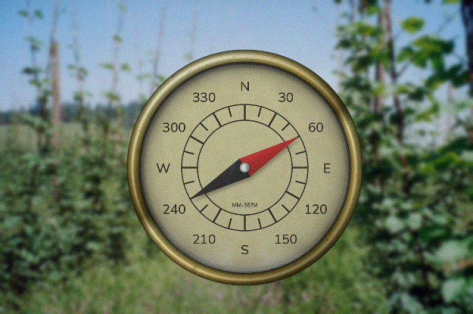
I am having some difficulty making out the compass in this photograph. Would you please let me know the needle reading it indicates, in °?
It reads 60 °
